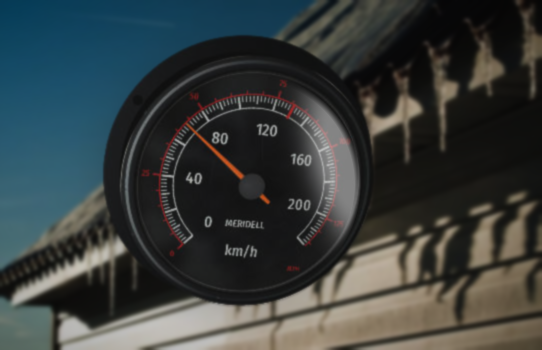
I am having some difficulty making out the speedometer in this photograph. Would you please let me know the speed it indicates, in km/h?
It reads 70 km/h
